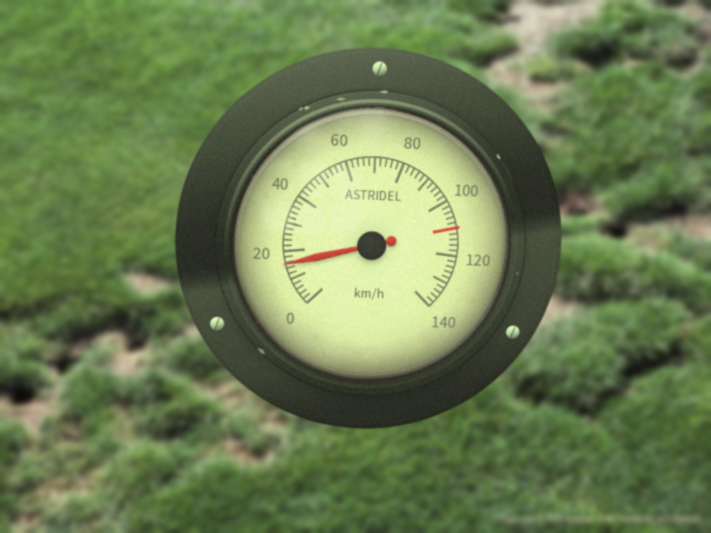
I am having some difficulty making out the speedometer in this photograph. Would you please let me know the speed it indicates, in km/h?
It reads 16 km/h
